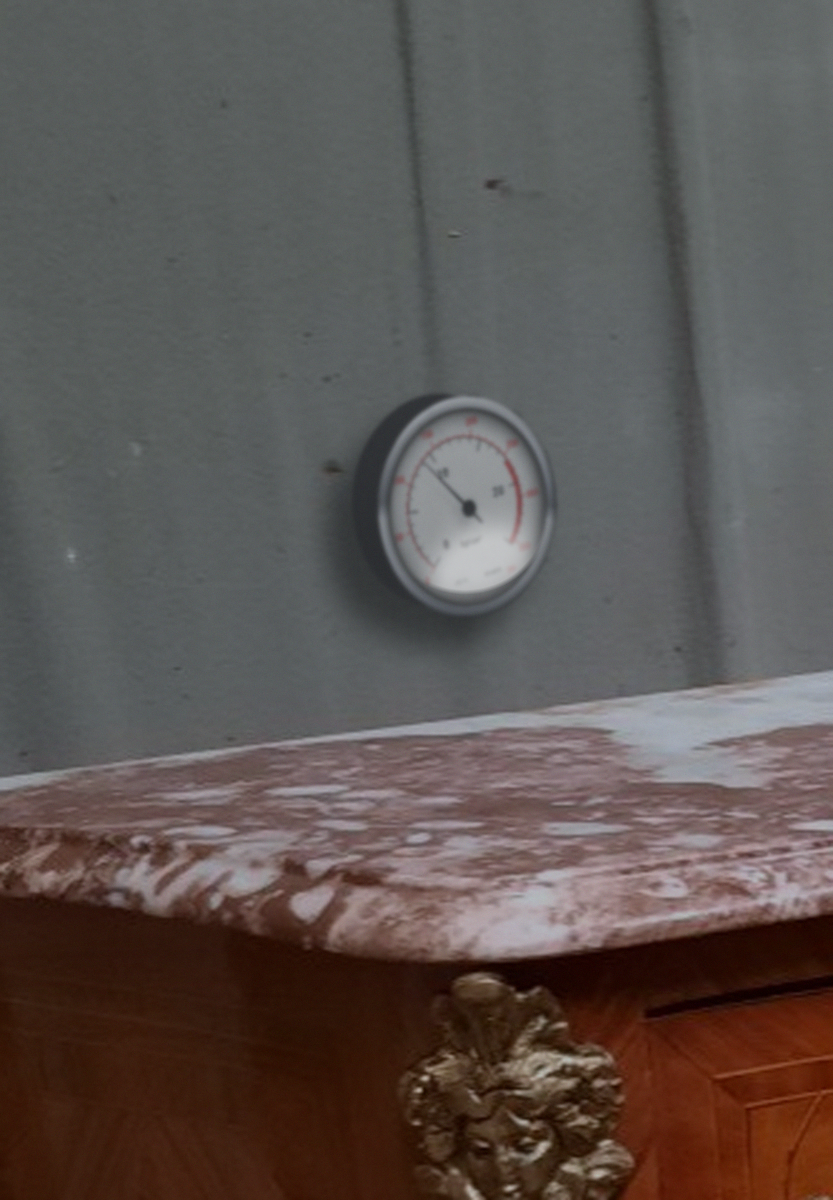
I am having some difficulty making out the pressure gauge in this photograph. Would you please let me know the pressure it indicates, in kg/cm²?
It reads 9 kg/cm²
